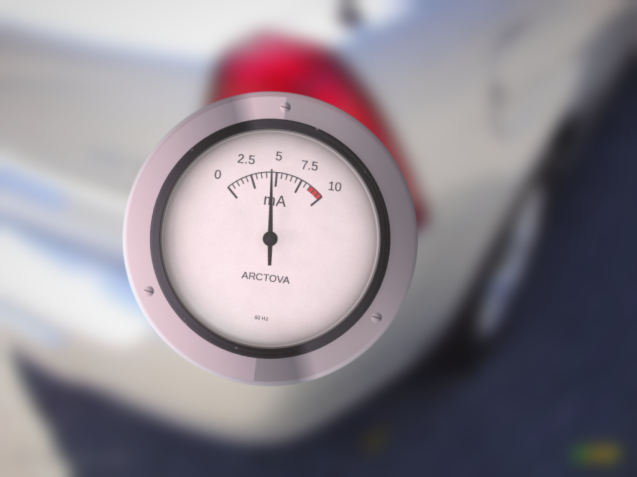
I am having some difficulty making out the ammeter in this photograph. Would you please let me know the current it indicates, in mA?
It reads 4.5 mA
